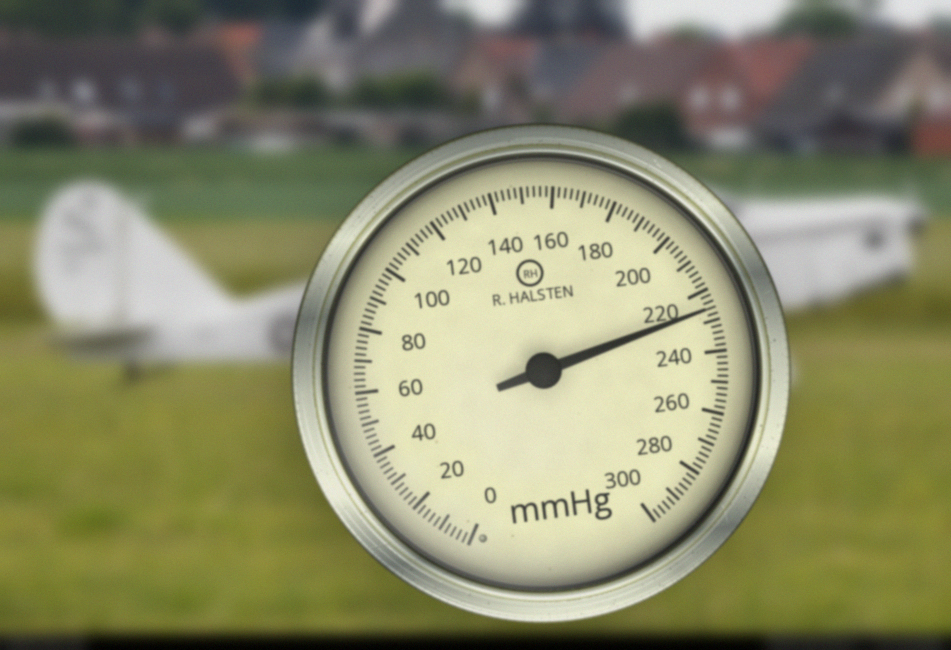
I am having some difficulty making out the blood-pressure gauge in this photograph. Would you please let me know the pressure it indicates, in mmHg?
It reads 226 mmHg
